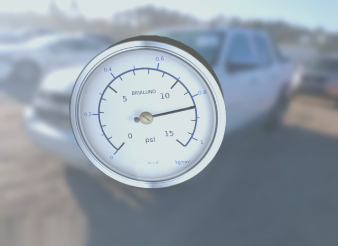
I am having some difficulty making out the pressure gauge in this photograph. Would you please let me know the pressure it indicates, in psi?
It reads 12 psi
